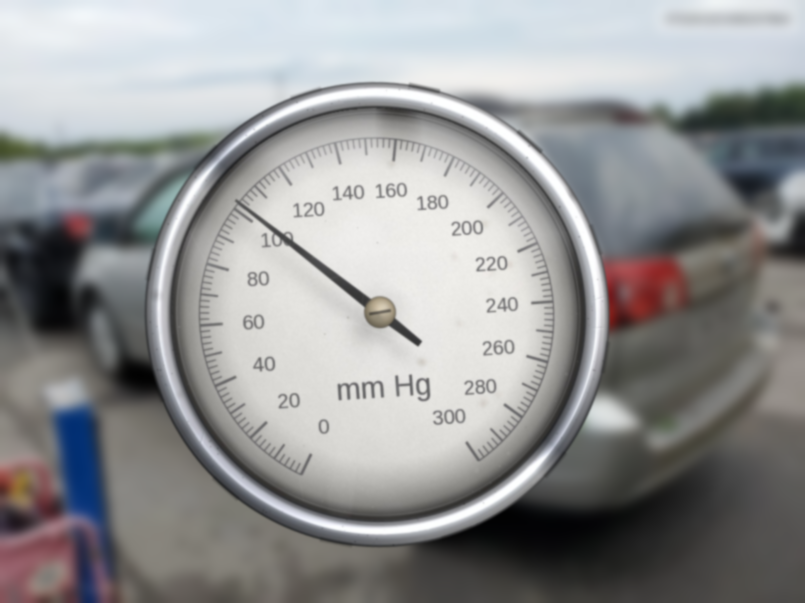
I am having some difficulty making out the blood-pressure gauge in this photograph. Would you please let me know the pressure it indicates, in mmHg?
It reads 102 mmHg
